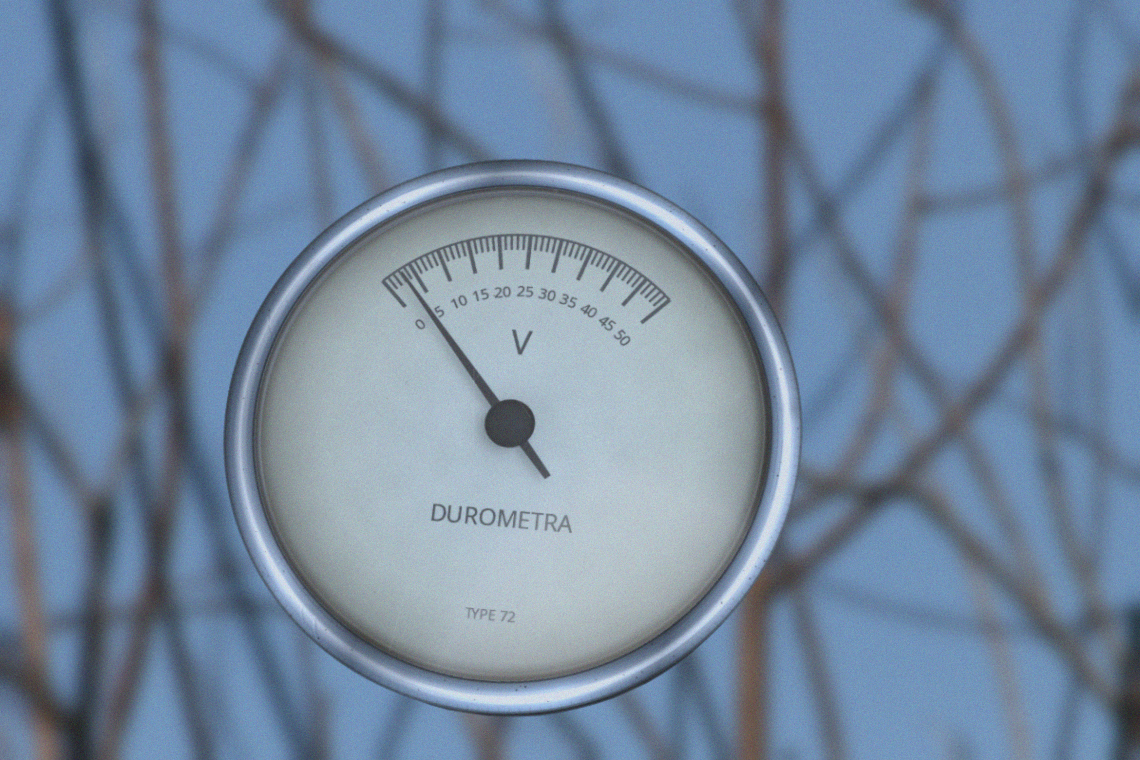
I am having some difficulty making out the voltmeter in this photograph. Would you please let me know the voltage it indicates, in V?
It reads 3 V
